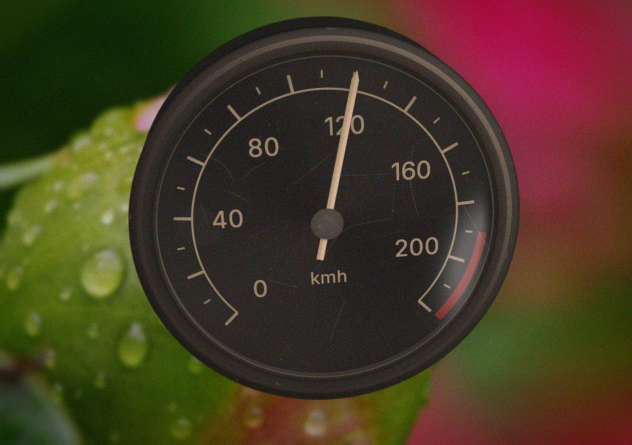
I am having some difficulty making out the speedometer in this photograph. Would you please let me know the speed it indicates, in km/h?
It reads 120 km/h
